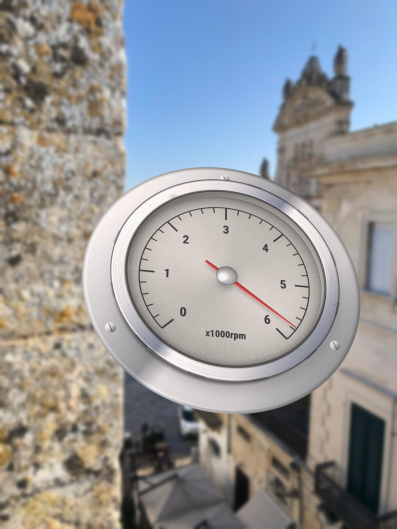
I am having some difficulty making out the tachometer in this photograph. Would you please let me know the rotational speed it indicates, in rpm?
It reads 5800 rpm
